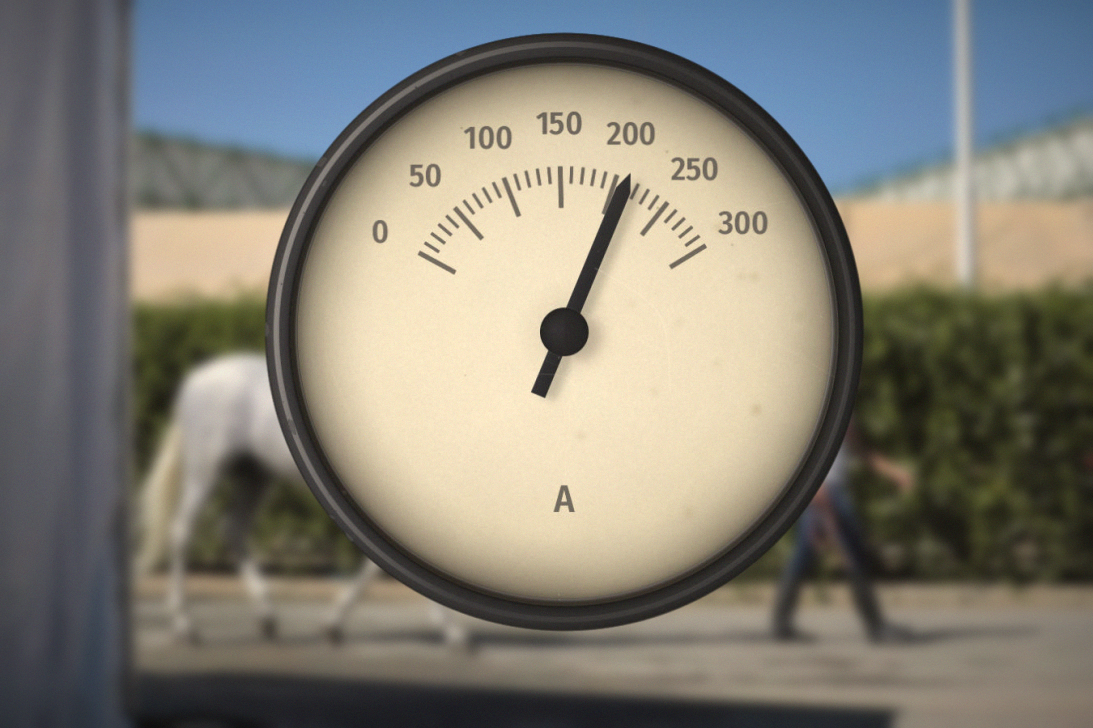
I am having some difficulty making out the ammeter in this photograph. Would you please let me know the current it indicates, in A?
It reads 210 A
